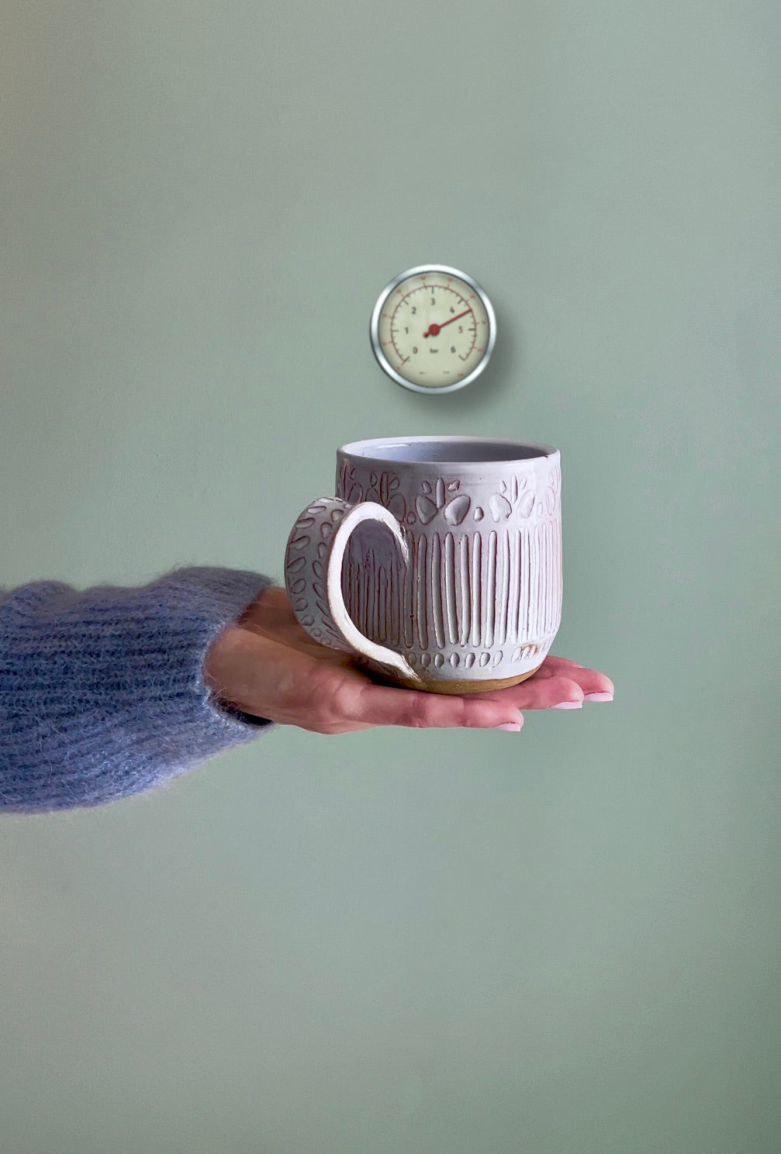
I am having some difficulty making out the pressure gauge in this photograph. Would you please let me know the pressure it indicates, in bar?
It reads 4.4 bar
